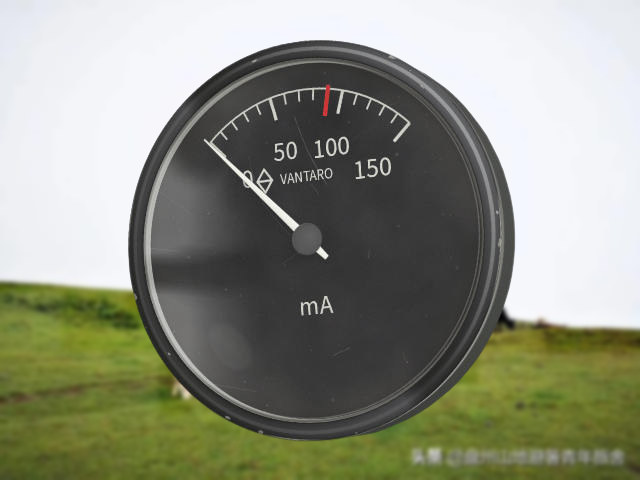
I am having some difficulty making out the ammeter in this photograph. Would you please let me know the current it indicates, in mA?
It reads 0 mA
